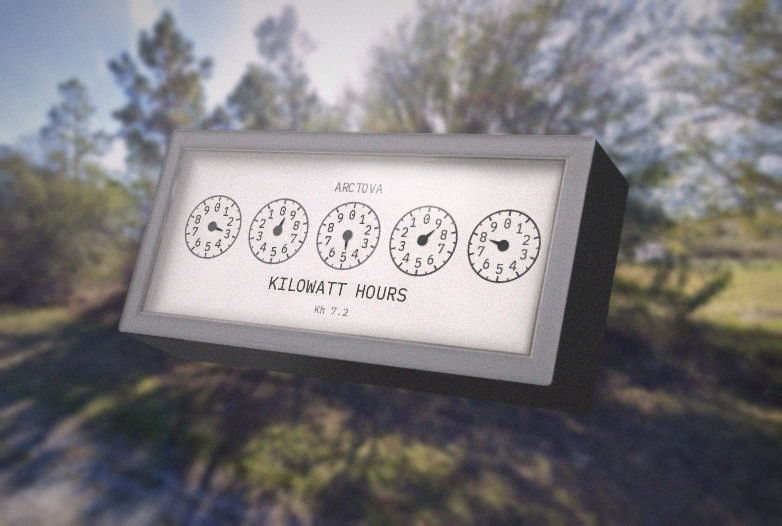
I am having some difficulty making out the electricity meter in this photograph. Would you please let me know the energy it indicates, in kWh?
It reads 29488 kWh
